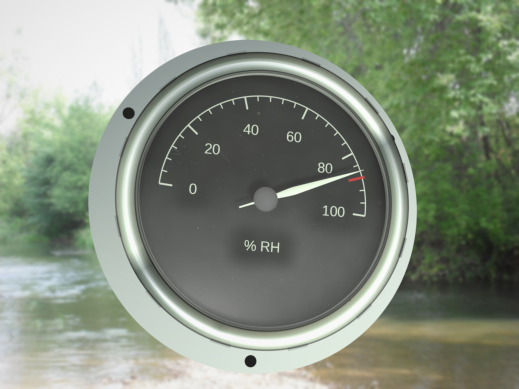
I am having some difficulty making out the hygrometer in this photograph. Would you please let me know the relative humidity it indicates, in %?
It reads 86 %
